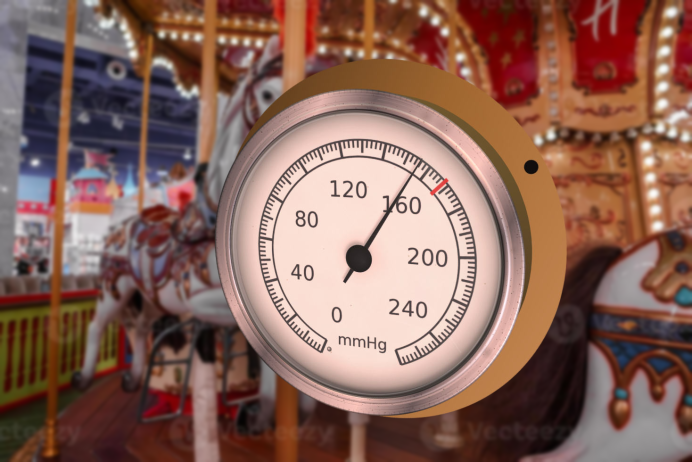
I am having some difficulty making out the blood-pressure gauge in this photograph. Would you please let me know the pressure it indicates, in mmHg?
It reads 156 mmHg
